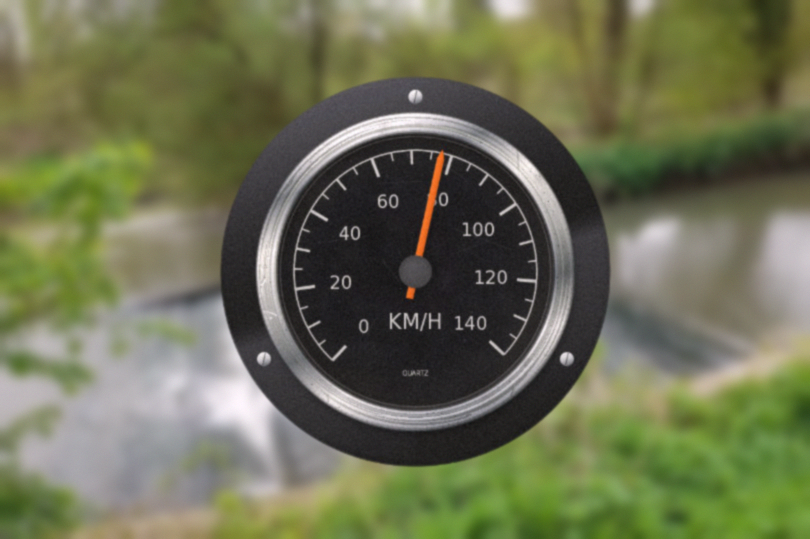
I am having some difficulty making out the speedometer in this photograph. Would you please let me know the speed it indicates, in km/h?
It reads 77.5 km/h
